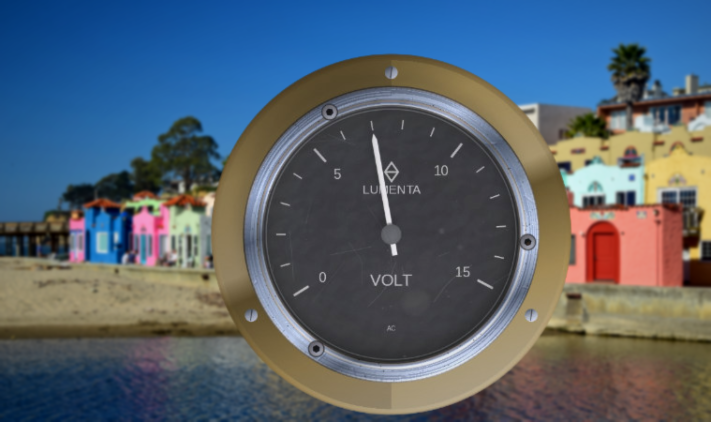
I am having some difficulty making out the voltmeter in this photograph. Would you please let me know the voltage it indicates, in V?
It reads 7 V
